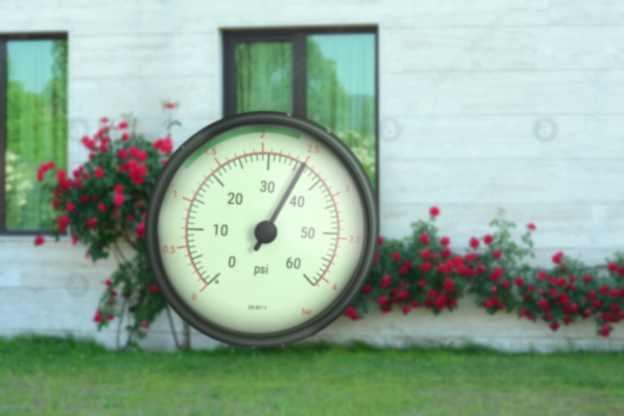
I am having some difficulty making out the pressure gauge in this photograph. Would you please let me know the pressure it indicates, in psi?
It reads 36 psi
